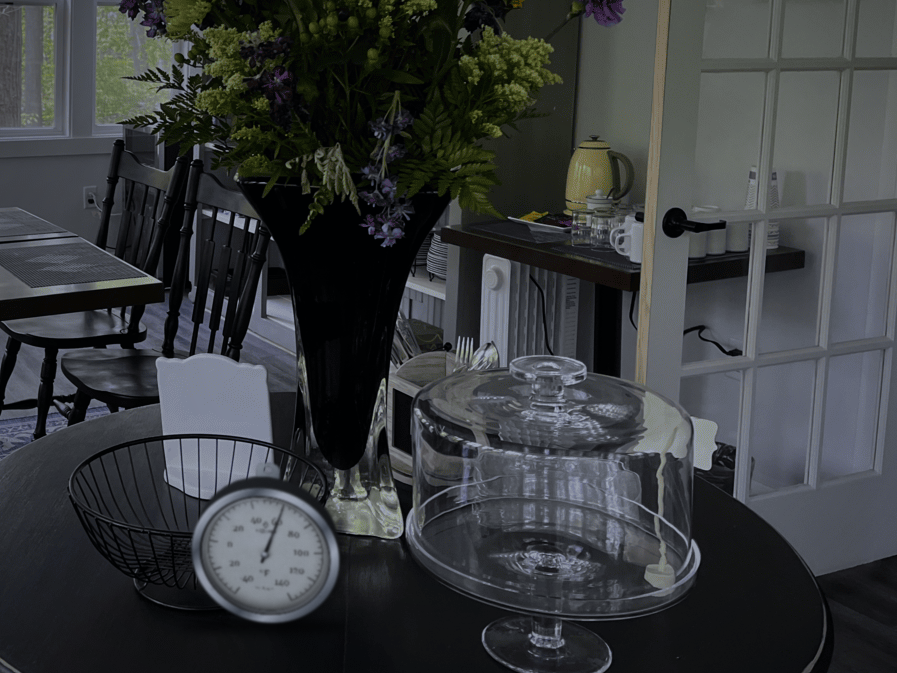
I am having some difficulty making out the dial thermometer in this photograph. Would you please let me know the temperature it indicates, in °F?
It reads 60 °F
